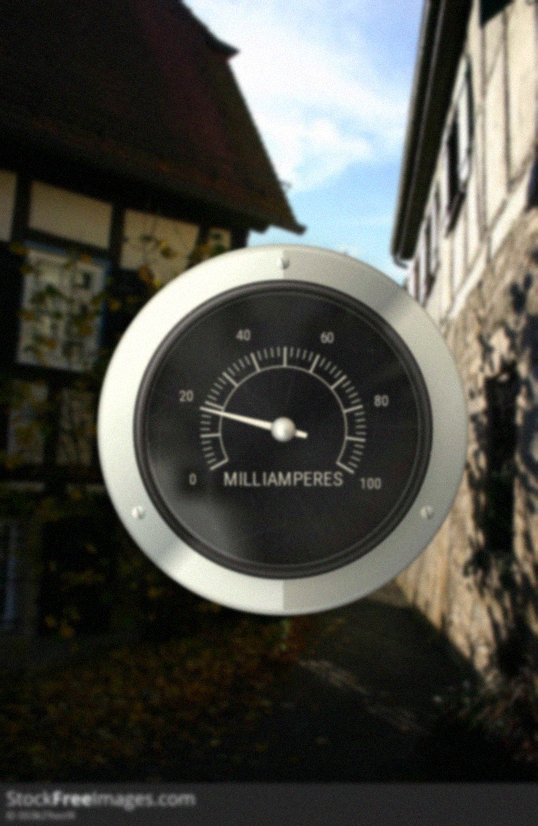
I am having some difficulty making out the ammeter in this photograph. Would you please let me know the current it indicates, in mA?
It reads 18 mA
